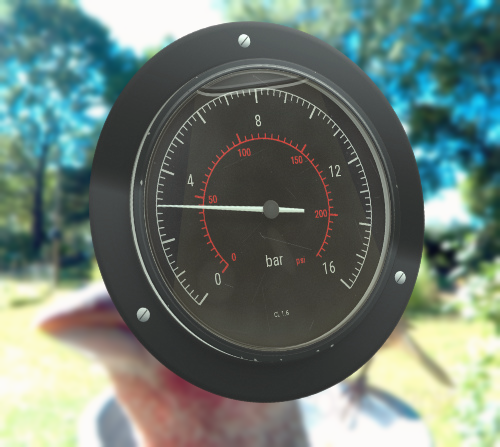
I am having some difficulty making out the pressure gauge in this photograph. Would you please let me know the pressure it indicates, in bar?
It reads 3 bar
